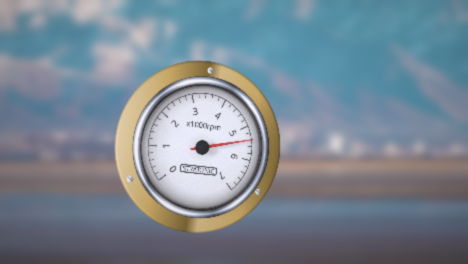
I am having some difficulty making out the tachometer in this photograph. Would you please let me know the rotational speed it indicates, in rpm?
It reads 5400 rpm
